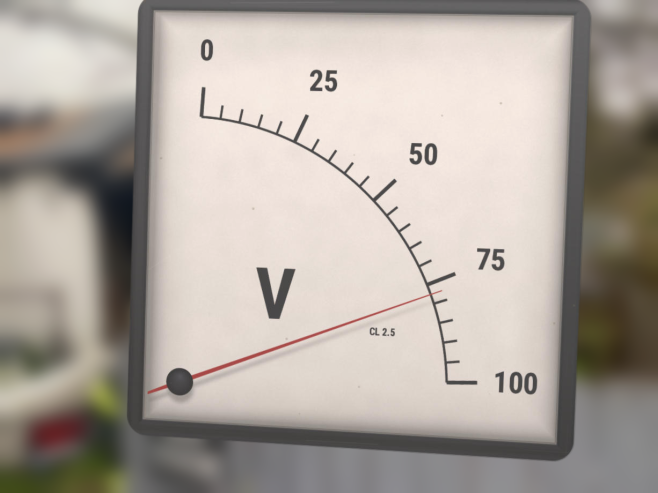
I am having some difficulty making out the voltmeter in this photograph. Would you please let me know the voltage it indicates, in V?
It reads 77.5 V
